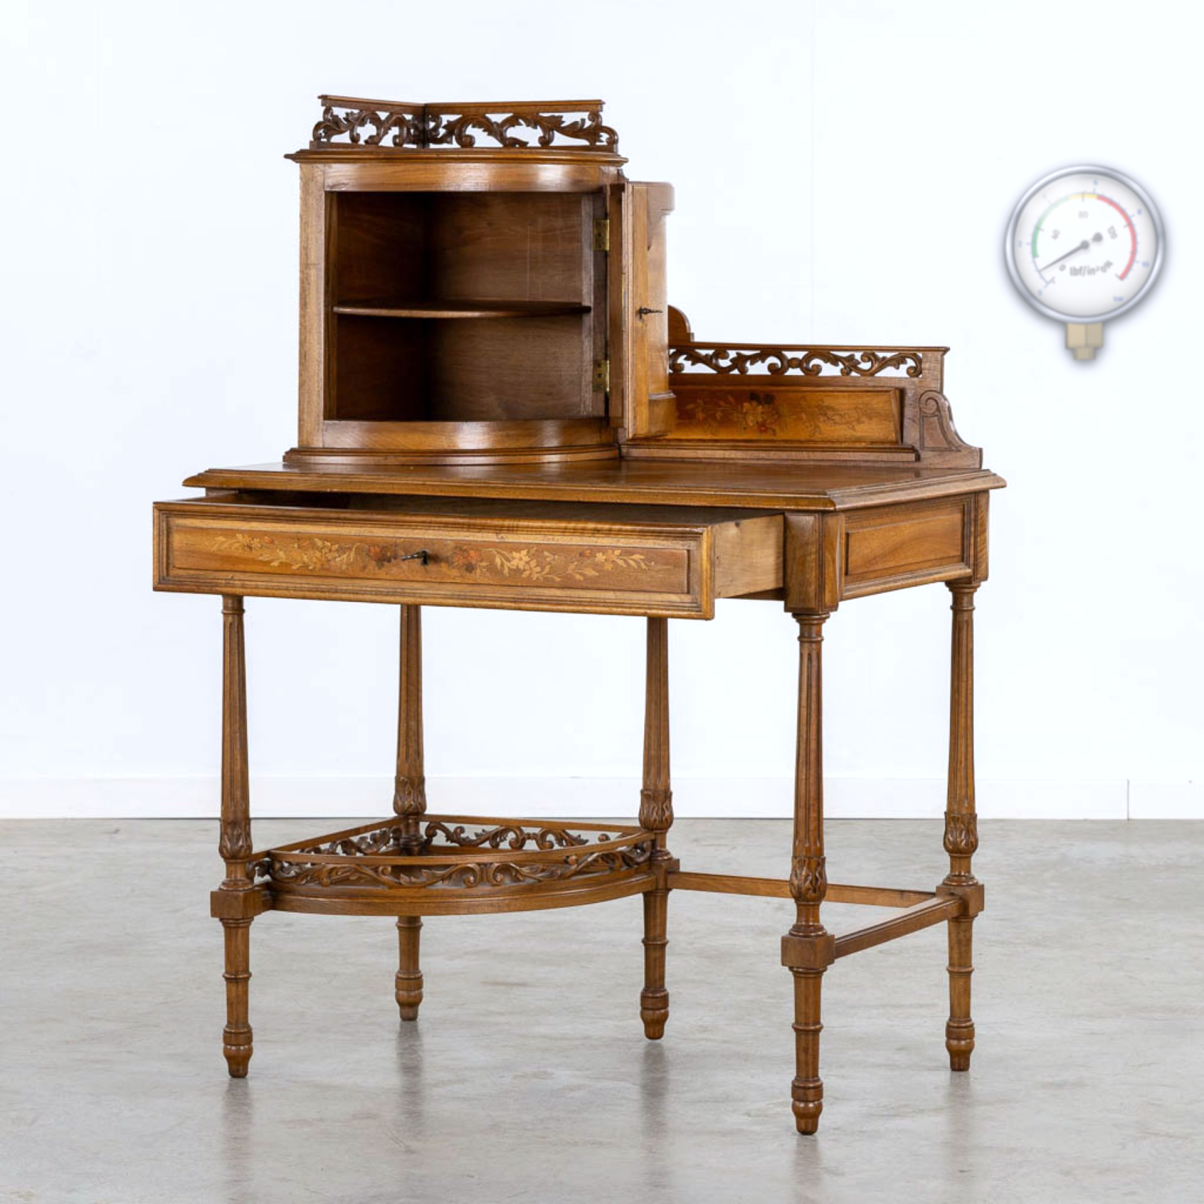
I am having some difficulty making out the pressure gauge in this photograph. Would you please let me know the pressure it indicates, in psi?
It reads 10 psi
